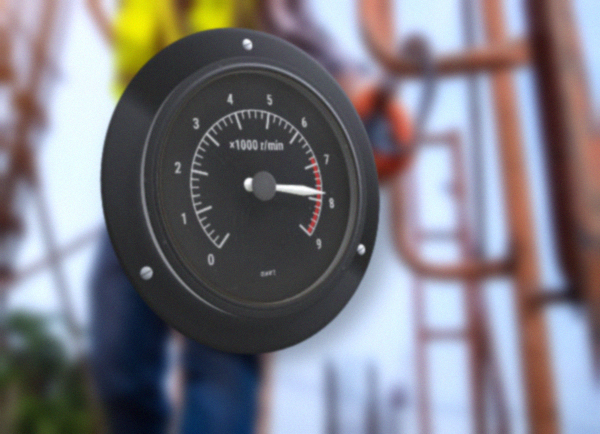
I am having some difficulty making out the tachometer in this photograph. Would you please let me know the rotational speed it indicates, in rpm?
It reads 7800 rpm
